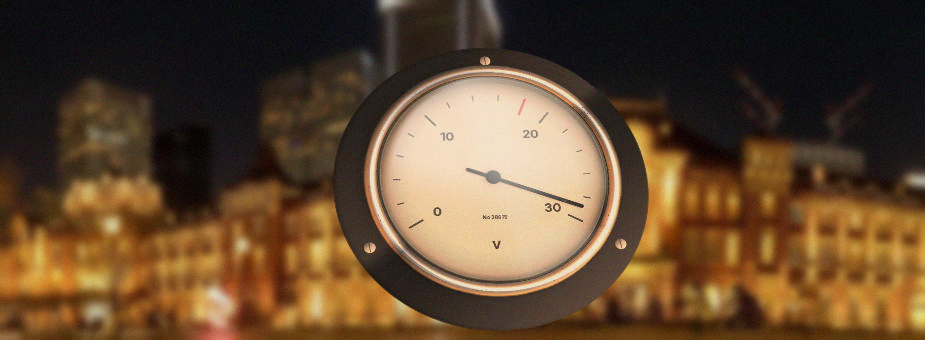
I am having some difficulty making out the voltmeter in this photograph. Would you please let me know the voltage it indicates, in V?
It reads 29 V
